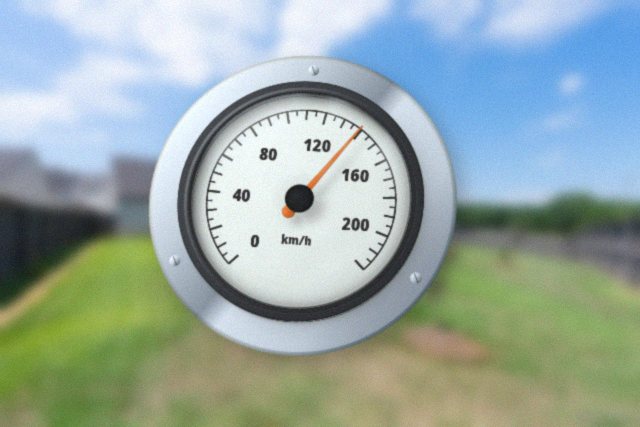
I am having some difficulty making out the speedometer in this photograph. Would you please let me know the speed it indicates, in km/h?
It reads 140 km/h
